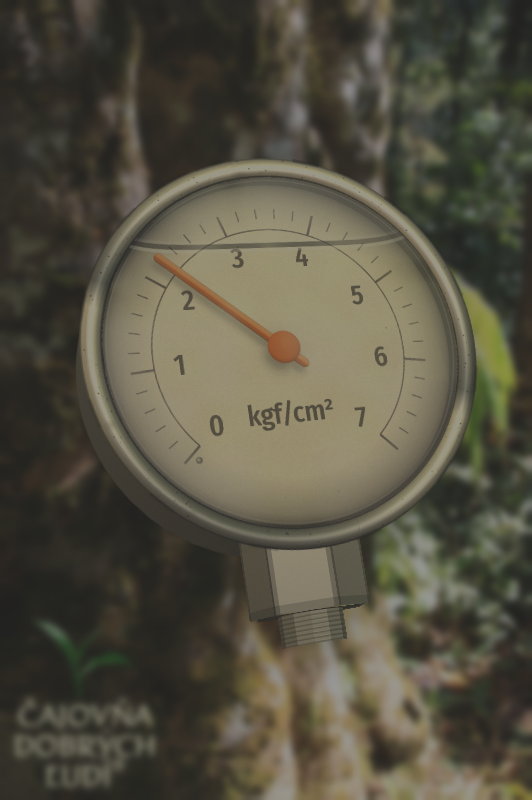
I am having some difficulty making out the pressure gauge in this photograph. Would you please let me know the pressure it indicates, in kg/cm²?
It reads 2.2 kg/cm²
